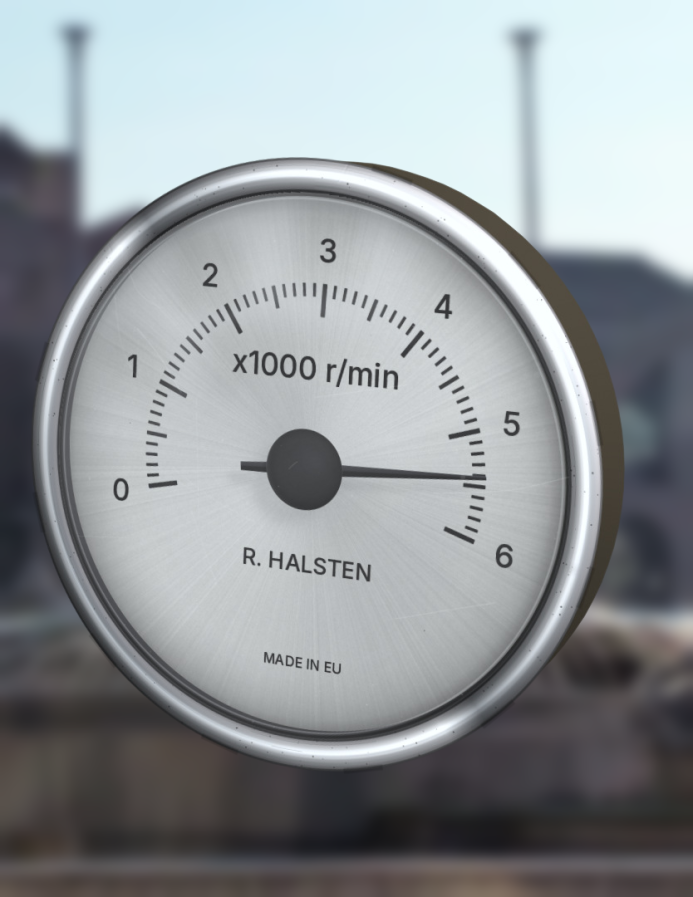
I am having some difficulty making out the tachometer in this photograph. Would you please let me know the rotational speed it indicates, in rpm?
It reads 5400 rpm
